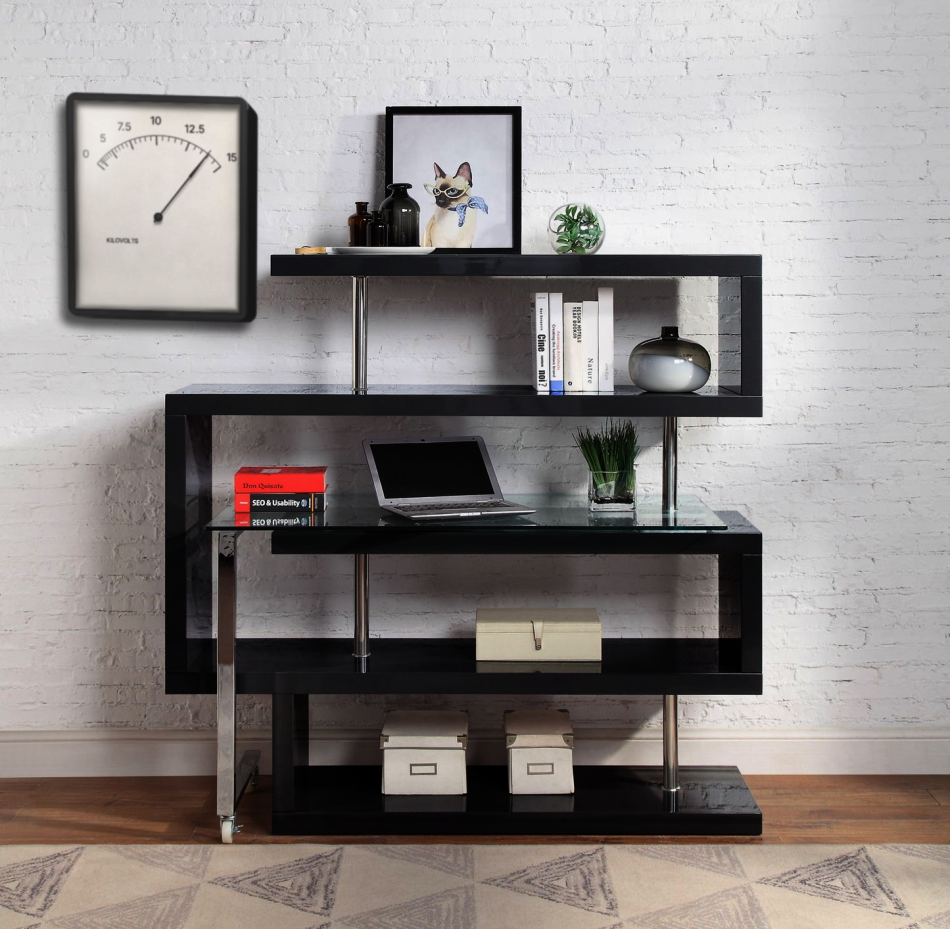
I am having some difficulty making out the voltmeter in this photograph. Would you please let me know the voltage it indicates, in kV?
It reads 14 kV
